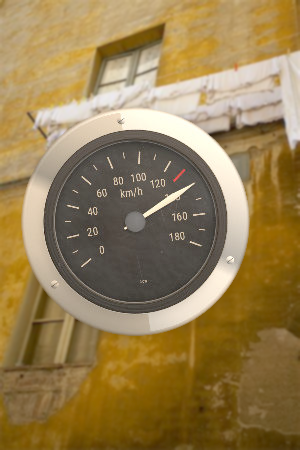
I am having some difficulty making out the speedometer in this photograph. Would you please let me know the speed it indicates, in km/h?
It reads 140 km/h
